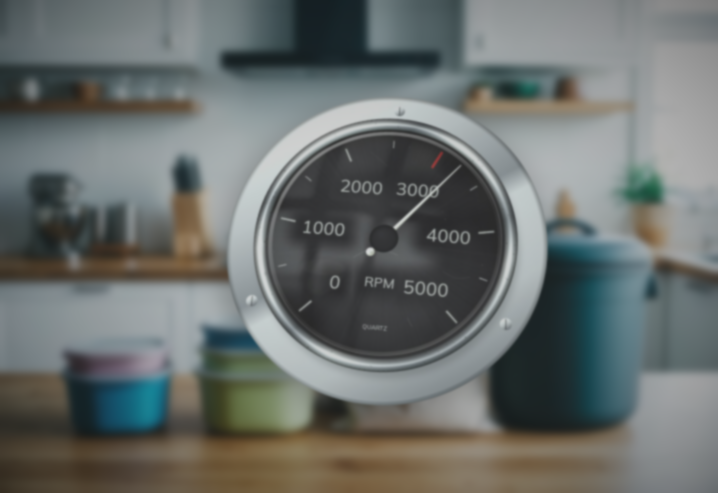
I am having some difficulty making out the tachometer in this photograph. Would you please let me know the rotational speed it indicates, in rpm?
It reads 3250 rpm
